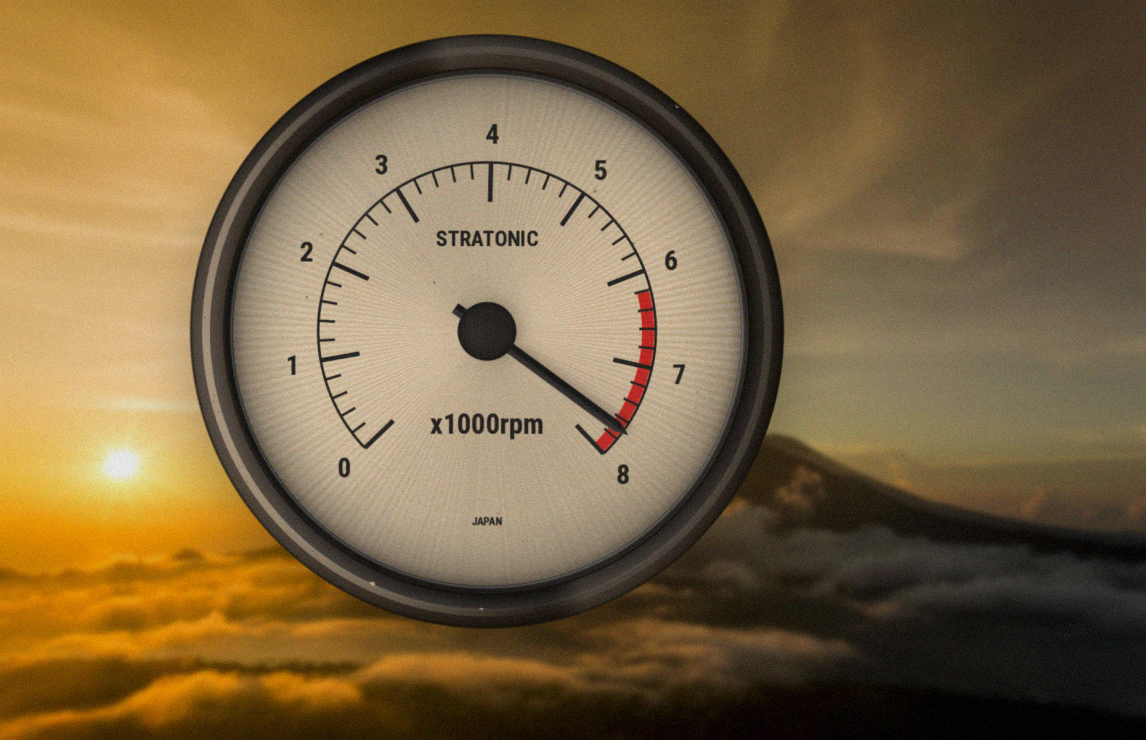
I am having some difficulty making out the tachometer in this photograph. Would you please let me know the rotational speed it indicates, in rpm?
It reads 7700 rpm
